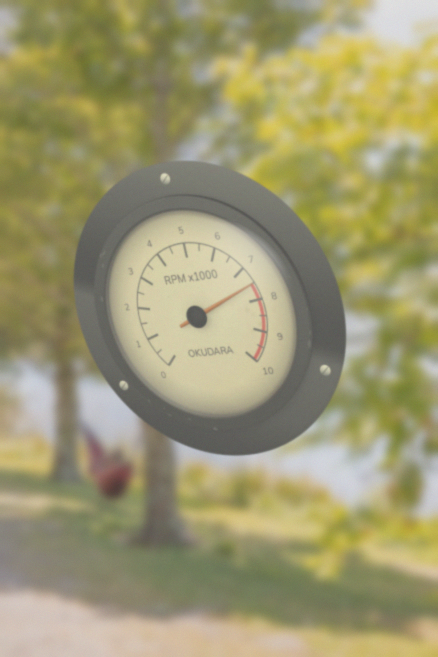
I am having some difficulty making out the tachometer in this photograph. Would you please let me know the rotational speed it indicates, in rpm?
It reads 7500 rpm
